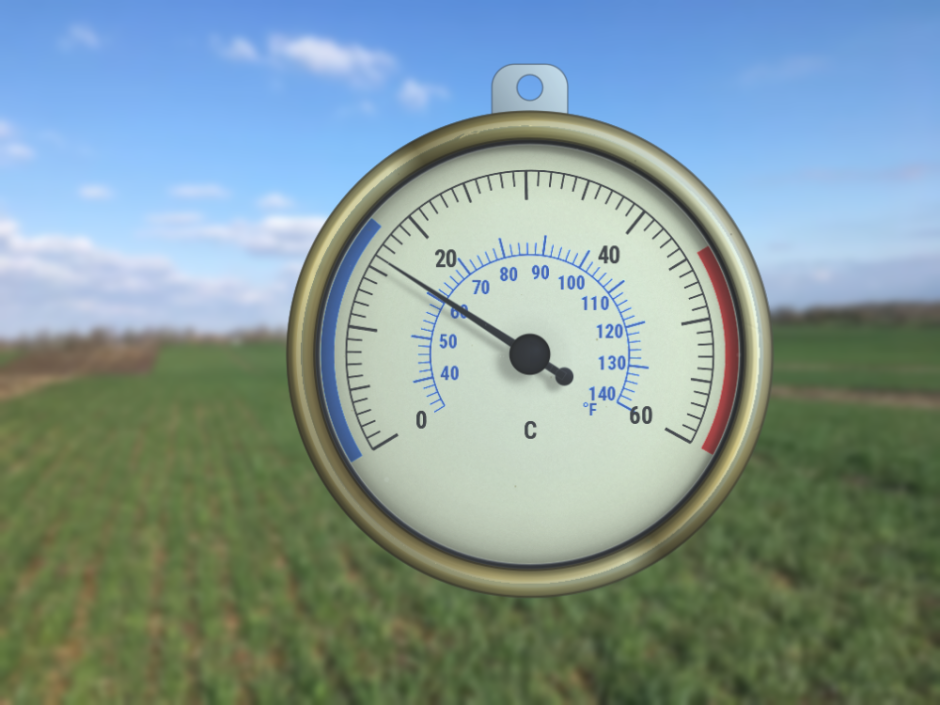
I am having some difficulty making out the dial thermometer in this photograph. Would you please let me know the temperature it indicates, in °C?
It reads 16 °C
